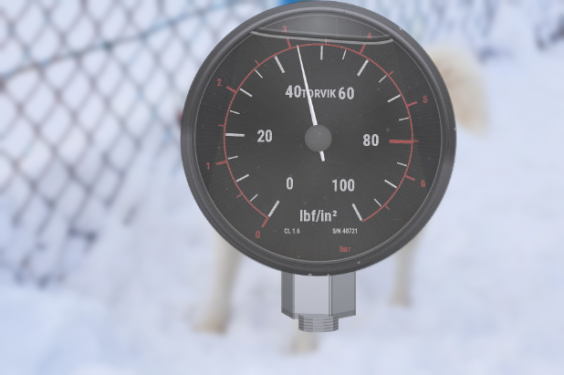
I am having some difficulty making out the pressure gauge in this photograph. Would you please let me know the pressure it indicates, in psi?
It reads 45 psi
